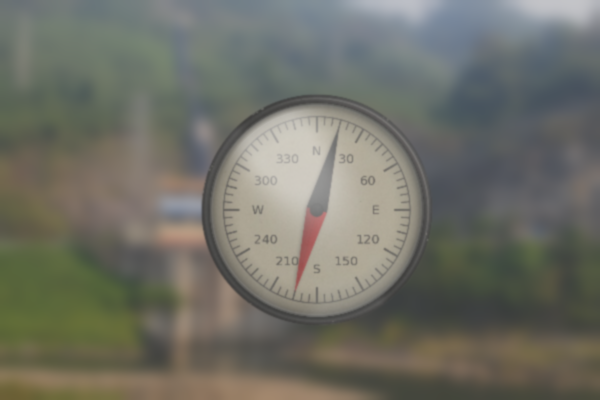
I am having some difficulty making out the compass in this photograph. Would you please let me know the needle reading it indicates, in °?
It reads 195 °
